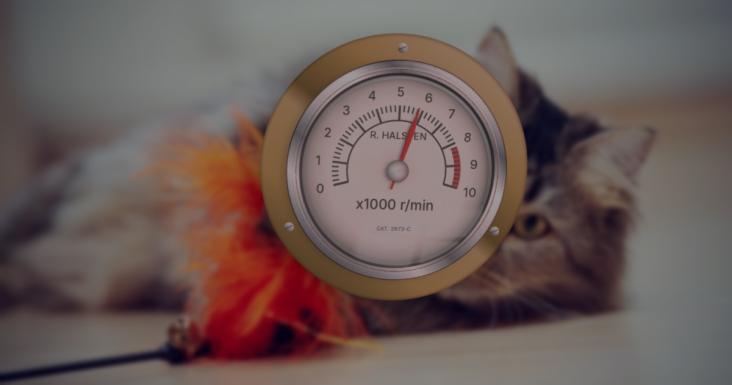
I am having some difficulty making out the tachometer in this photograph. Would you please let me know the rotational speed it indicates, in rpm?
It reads 5800 rpm
